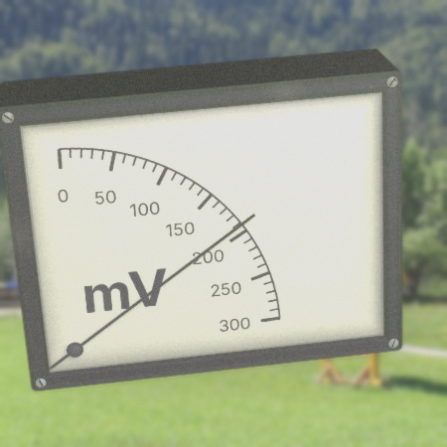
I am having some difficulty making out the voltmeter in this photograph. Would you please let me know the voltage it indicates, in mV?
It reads 190 mV
